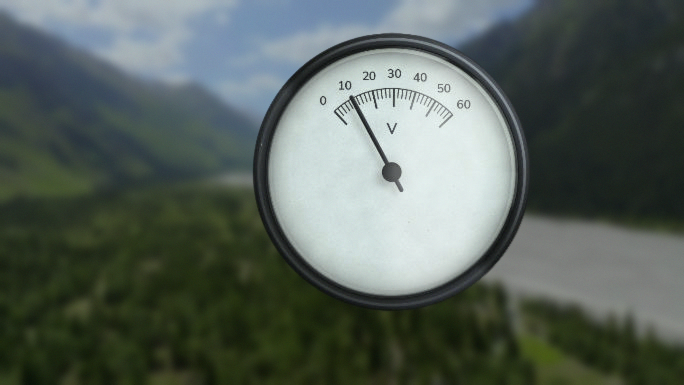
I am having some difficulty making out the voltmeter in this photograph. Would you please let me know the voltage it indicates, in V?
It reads 10 V
